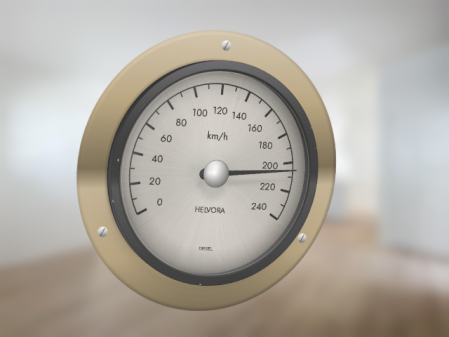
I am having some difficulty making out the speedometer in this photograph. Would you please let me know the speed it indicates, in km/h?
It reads 205 km/h
